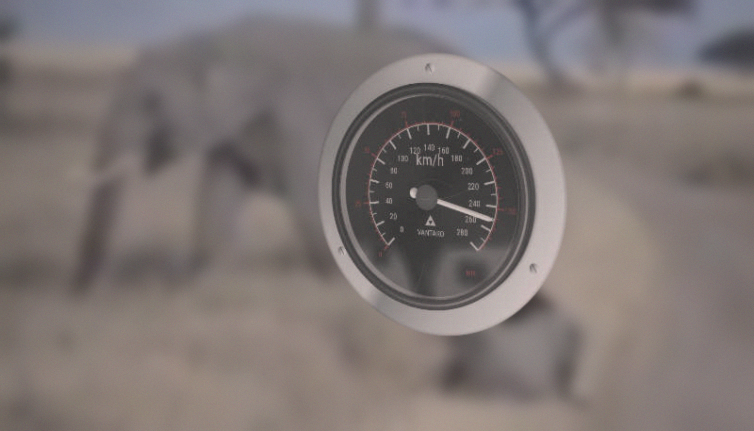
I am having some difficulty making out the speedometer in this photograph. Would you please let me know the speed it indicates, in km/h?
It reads 250 km/h
